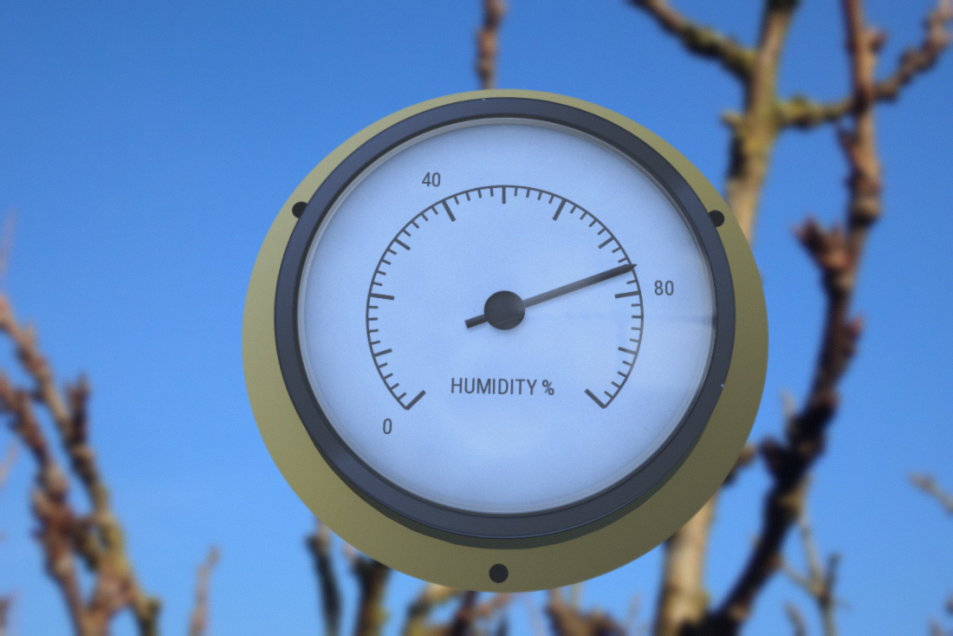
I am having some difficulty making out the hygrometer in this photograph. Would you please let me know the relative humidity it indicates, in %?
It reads 76 %
